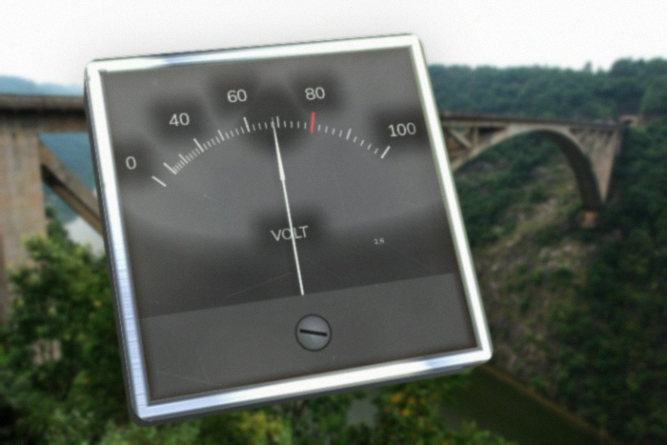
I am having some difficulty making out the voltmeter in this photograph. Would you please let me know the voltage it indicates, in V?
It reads 68 V
